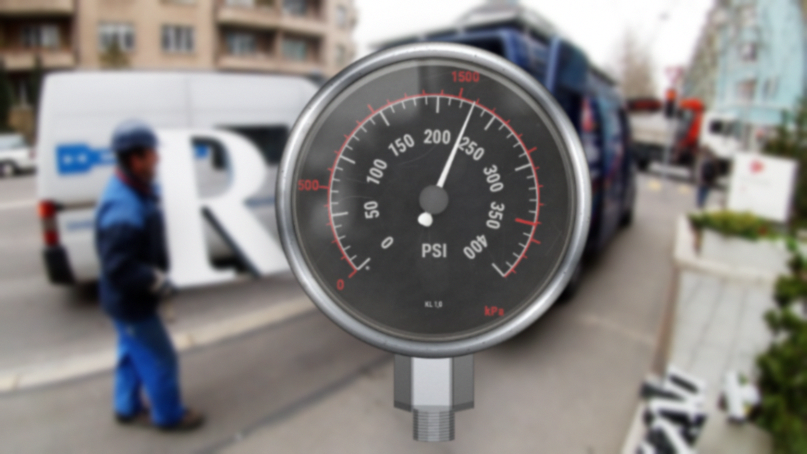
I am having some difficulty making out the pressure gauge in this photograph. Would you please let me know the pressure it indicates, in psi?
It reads 230 psi
